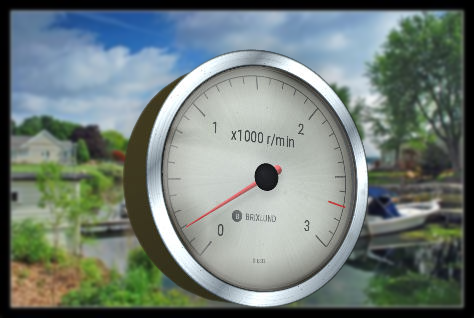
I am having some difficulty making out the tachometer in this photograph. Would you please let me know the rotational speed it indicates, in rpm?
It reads 200 rpm
